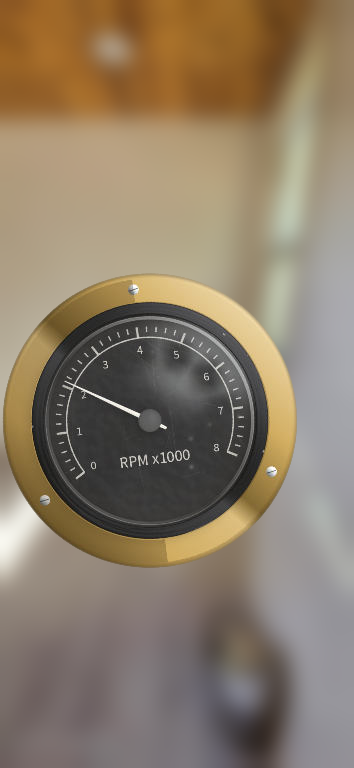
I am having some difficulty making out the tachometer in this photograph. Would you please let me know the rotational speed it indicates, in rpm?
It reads 2100 rpm
